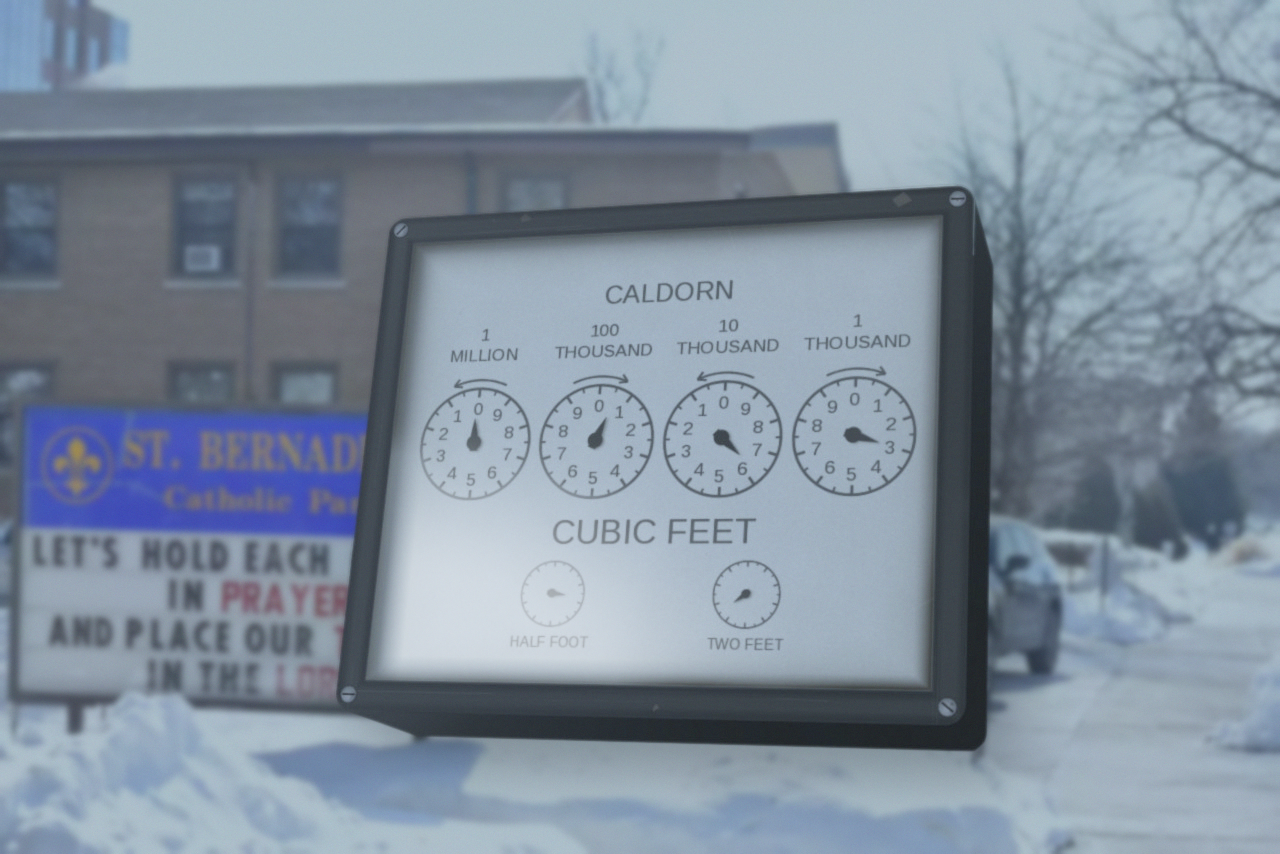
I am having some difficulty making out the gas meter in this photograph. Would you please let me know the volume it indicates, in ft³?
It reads 6300 ft³
